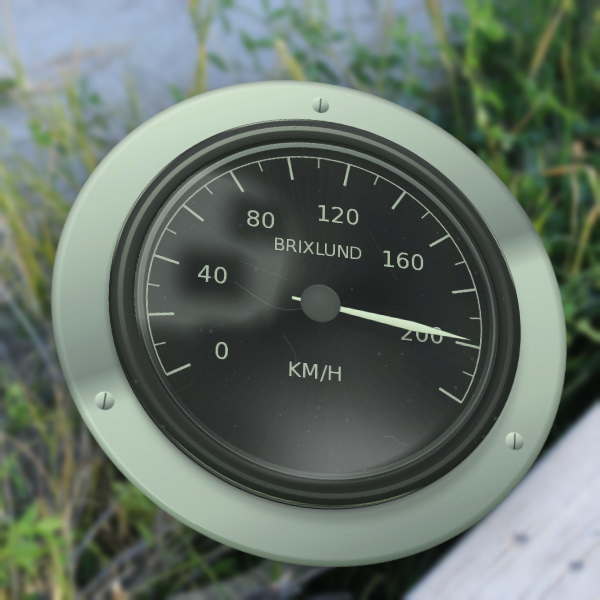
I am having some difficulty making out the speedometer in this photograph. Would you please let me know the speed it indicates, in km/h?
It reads 200 km/h
